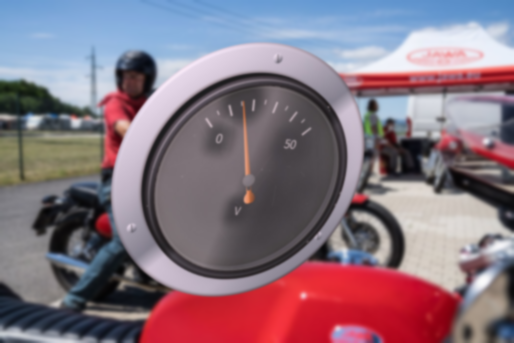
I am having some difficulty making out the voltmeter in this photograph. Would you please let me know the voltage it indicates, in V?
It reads 15 V
